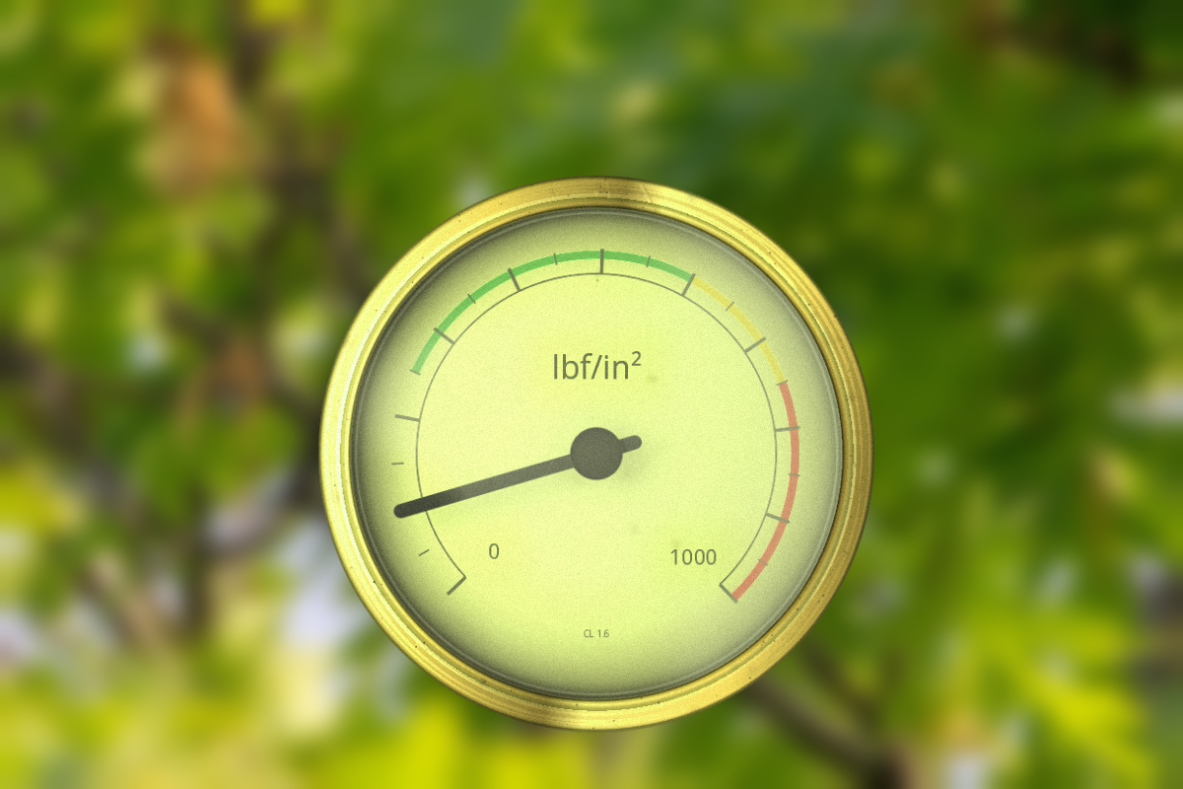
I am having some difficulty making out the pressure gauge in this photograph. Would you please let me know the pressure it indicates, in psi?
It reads 100 psi
